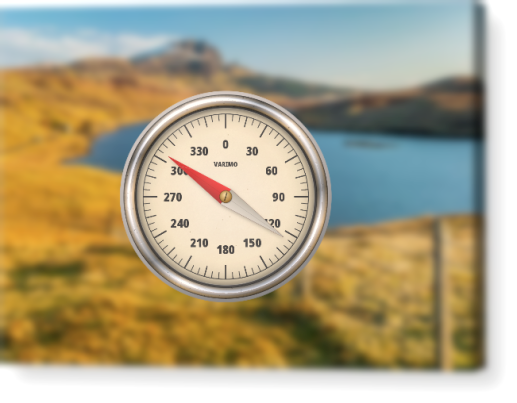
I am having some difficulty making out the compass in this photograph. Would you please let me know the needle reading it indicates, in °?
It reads 305 °
